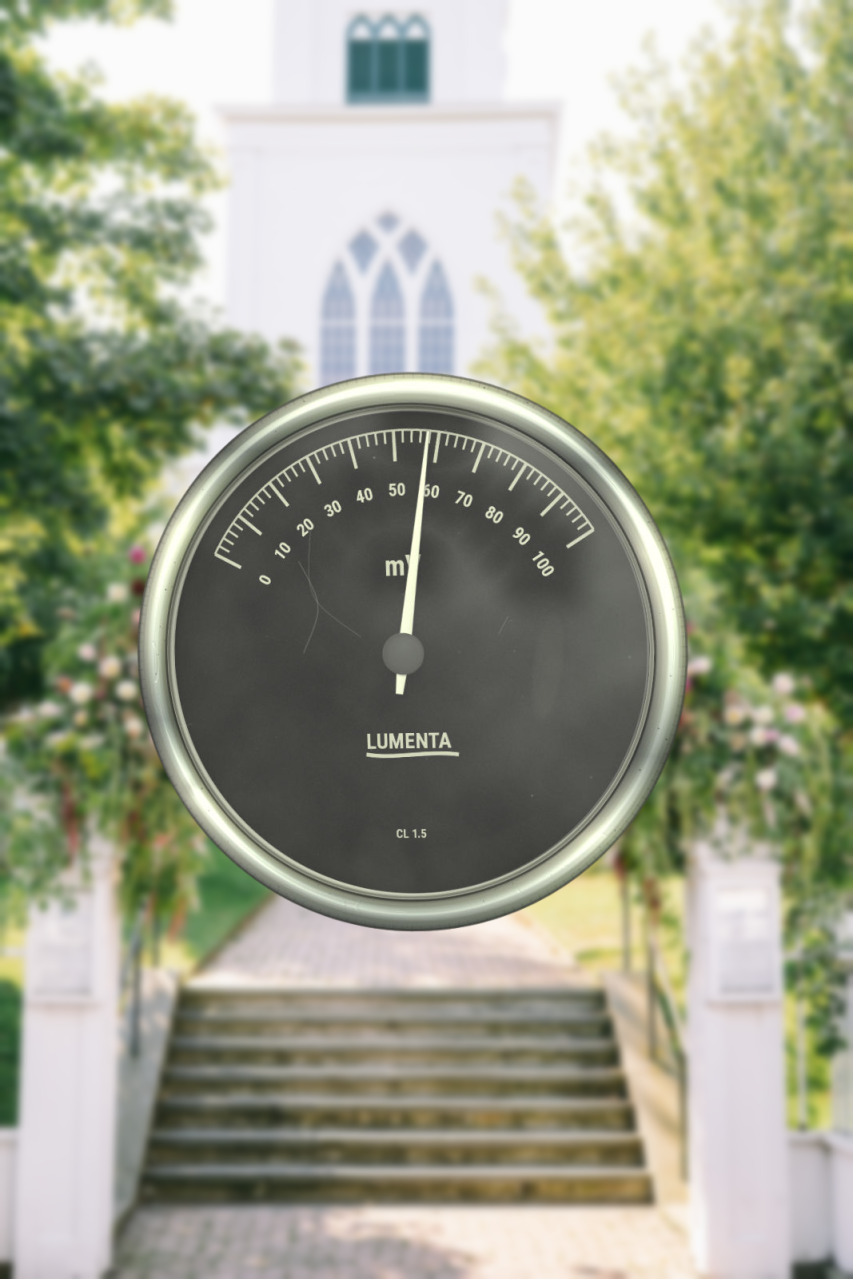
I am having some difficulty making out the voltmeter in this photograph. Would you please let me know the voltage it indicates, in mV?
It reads 58 mV
